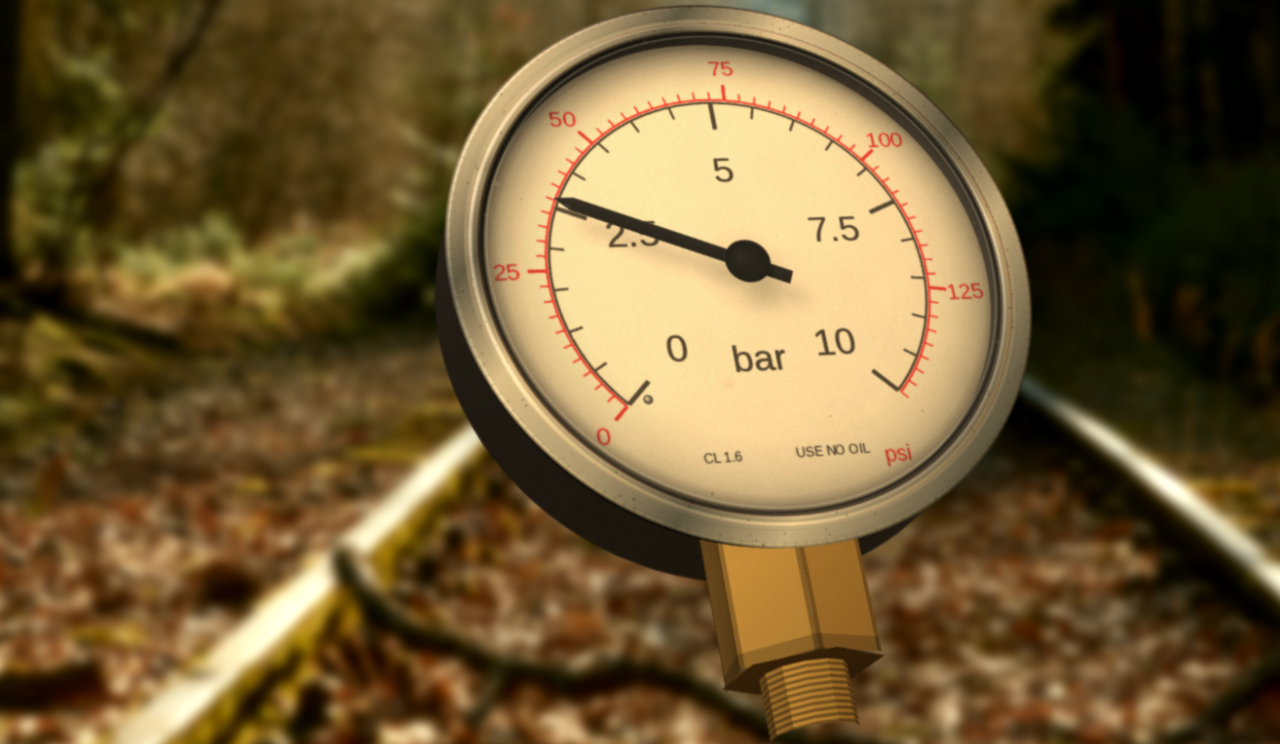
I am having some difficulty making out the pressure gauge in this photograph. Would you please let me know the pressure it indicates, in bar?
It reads 2.5 bar
